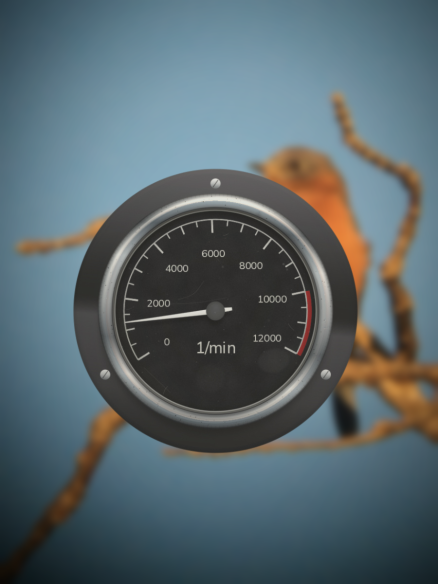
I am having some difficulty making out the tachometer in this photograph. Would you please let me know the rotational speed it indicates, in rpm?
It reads 1250 rpm
